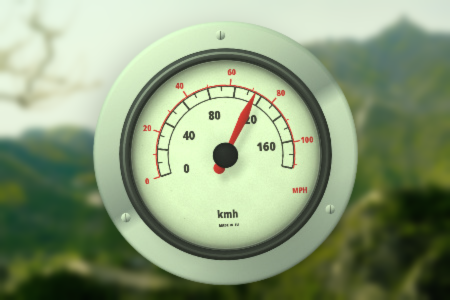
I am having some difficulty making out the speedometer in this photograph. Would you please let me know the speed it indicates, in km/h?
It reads 115 km/h
